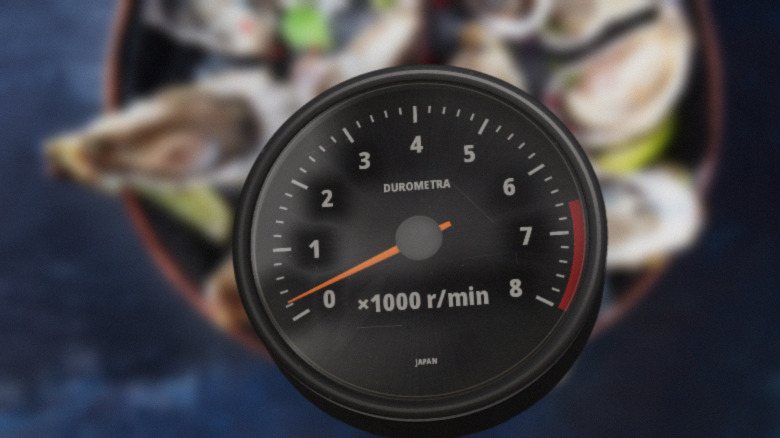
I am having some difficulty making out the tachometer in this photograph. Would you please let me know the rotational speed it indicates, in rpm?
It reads 200 rpm
